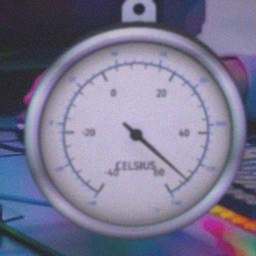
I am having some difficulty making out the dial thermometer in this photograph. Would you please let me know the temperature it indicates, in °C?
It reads 54 °C
